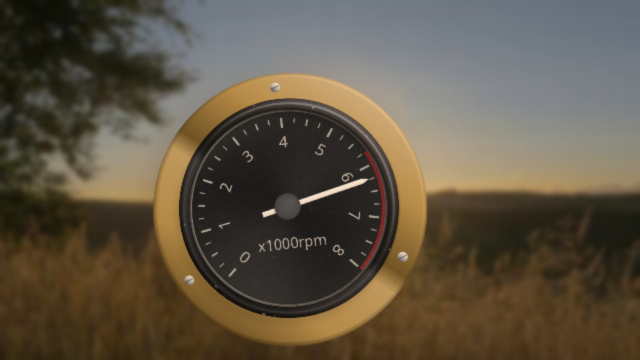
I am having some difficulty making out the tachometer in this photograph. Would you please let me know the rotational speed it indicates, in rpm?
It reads 6250 rpm
